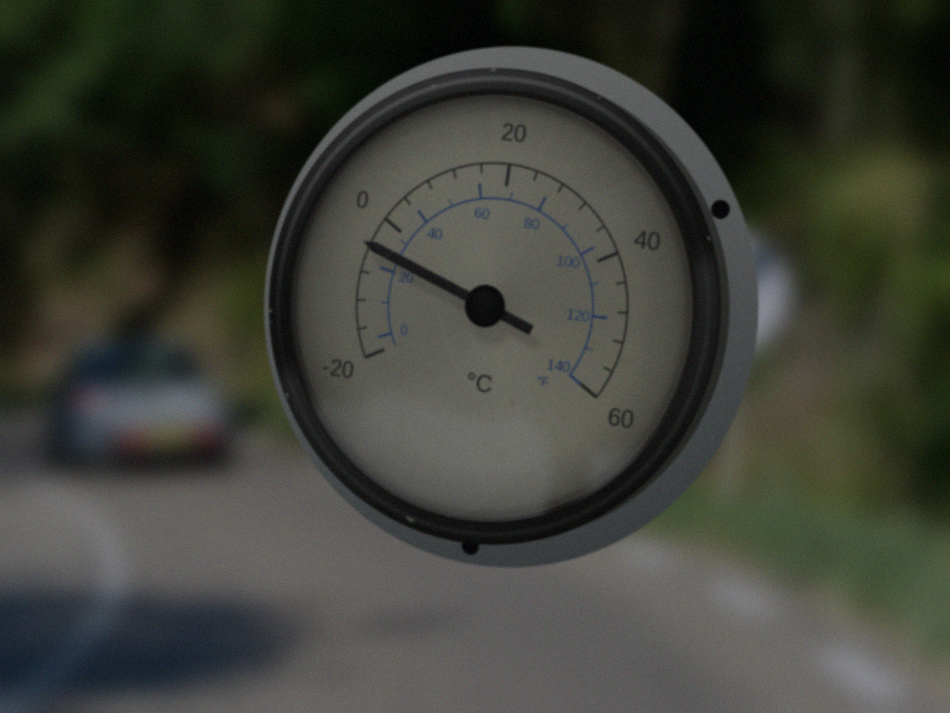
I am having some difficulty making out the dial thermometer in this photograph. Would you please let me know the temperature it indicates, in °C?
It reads -4 °C
